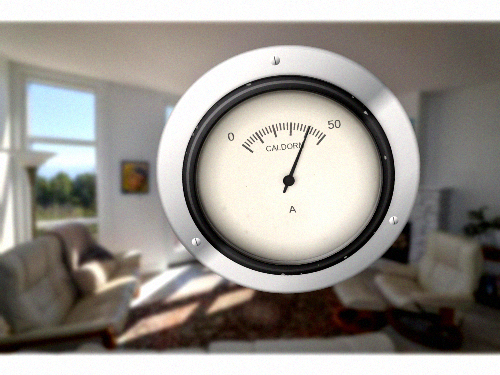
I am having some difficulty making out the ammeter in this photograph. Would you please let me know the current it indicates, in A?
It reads 40 A
